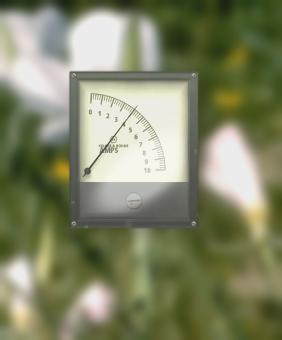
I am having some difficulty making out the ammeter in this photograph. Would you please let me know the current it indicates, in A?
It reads 4 A
